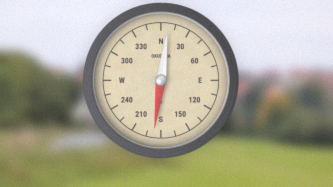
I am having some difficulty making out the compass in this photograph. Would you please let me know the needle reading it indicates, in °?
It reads 187.5 °
